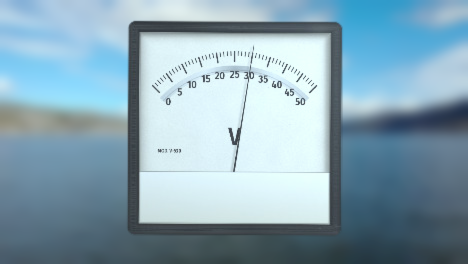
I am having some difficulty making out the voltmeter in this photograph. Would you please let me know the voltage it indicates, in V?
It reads 30 V
